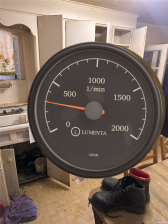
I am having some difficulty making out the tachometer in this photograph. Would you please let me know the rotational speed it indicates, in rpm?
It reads 300 rpm
